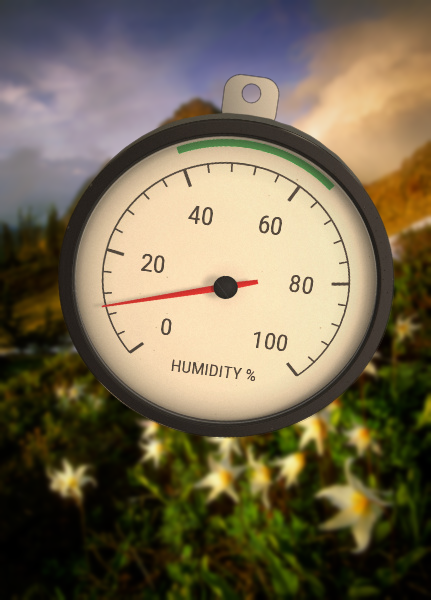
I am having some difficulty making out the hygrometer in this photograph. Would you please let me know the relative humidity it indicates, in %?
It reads 10 %
